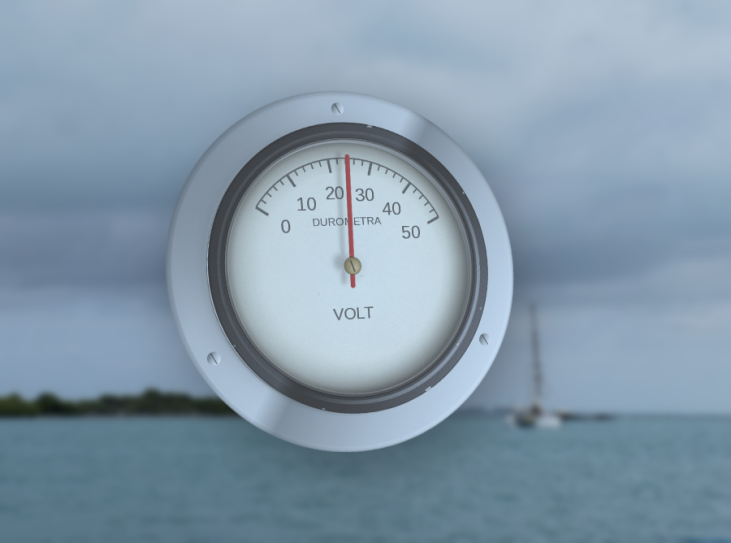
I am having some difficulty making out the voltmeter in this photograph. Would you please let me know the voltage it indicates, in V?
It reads 24 V
